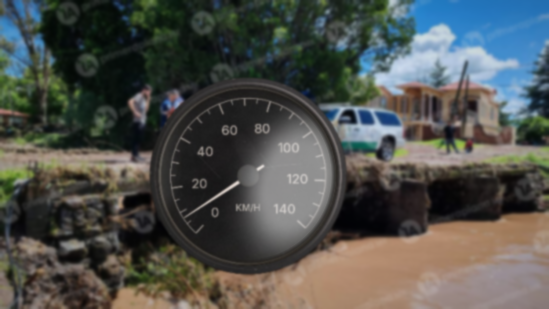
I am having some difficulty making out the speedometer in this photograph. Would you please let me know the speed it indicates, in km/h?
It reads 7.5 km/h
